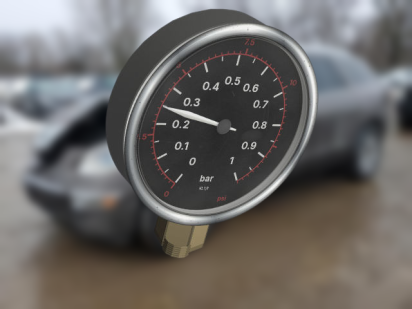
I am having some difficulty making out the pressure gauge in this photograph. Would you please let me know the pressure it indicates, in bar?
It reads 0.25 bar
